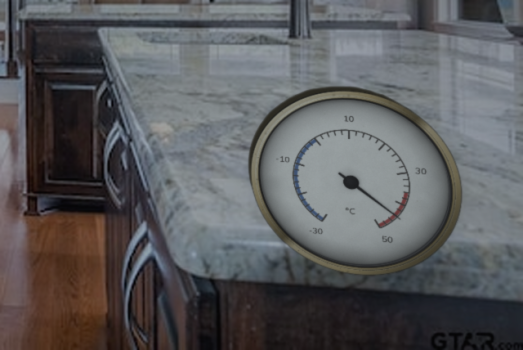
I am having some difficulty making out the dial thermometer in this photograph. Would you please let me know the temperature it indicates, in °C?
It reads 44 °C
